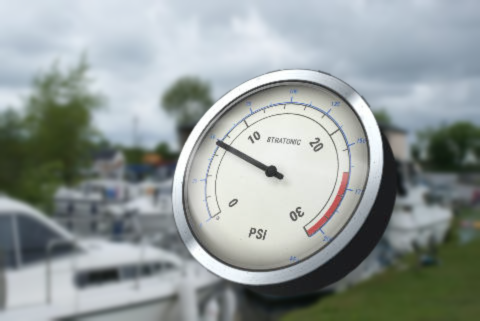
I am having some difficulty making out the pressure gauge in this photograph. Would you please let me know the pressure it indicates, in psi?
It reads 7 psi
